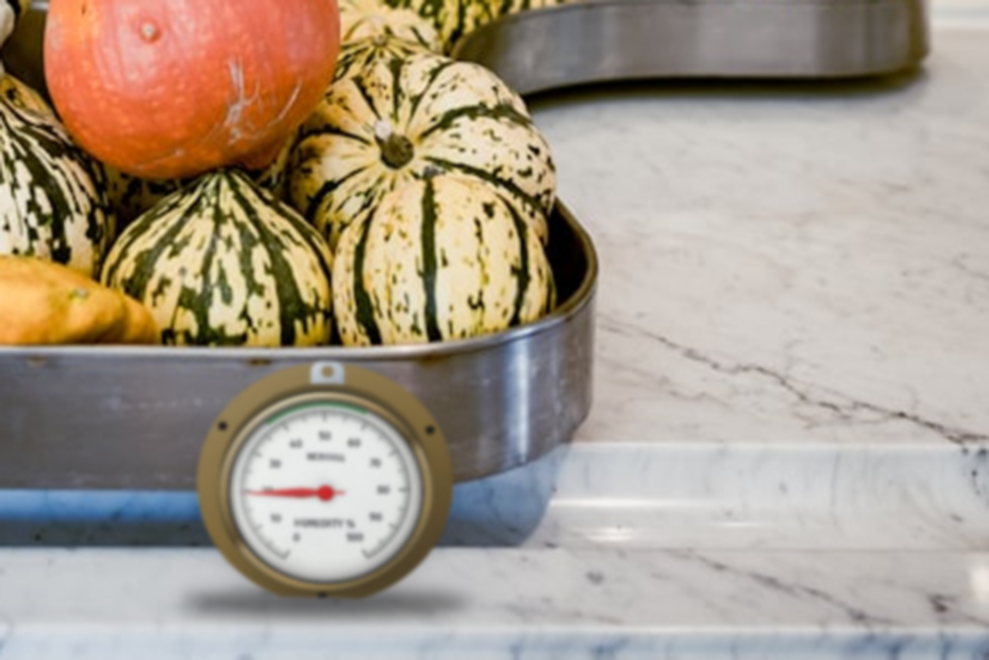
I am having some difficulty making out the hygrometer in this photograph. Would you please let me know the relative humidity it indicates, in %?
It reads 20 %
